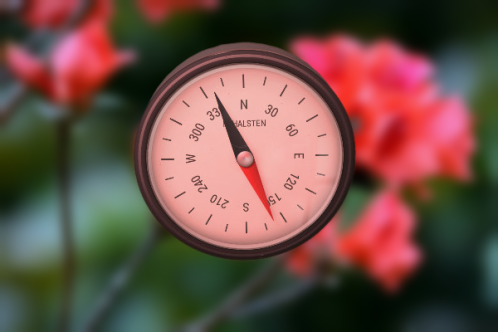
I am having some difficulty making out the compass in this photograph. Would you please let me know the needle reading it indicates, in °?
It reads 157.5 °
